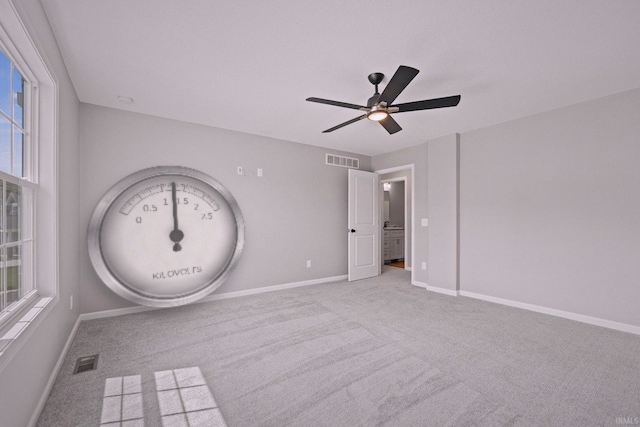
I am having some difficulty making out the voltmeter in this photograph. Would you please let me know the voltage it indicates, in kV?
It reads 1.25 kV
